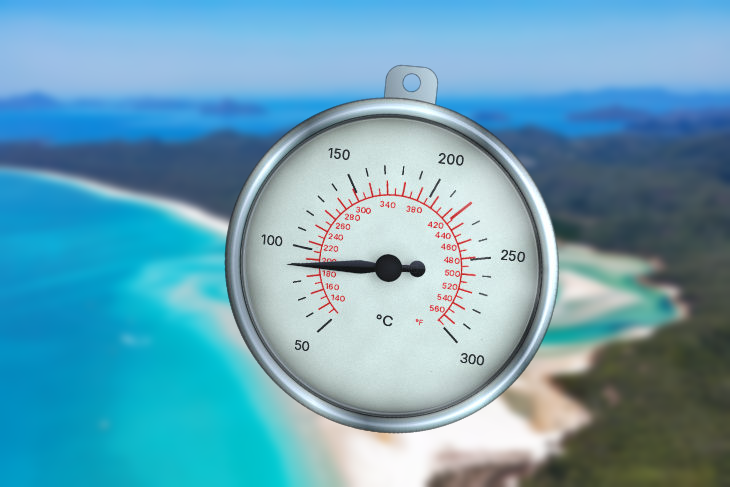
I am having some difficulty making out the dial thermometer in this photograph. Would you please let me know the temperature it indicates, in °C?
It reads 90 °C
